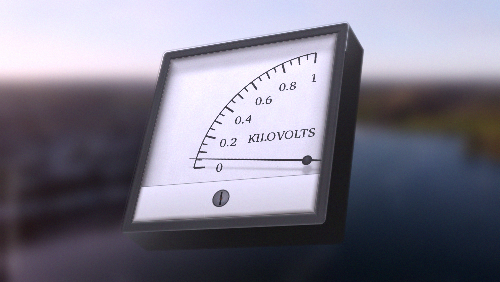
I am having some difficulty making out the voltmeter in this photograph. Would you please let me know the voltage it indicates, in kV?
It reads 0.05 kV
